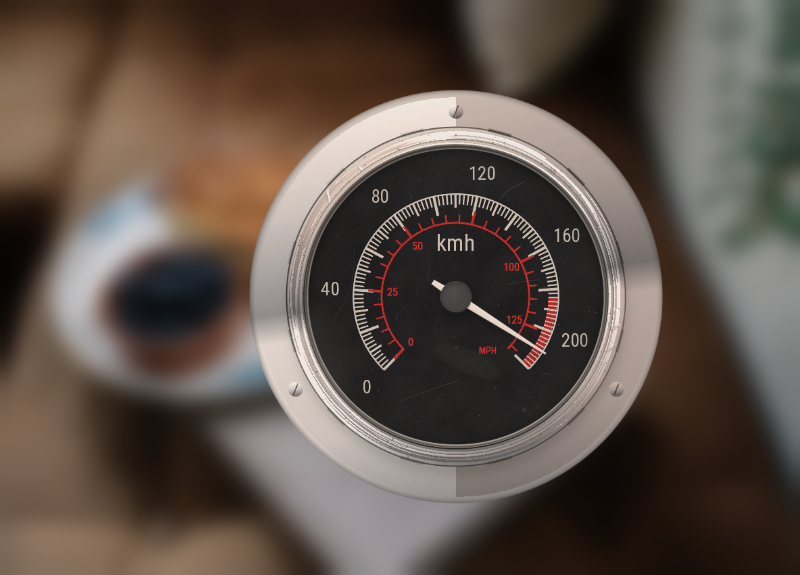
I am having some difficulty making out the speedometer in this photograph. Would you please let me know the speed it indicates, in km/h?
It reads 210 km/h
